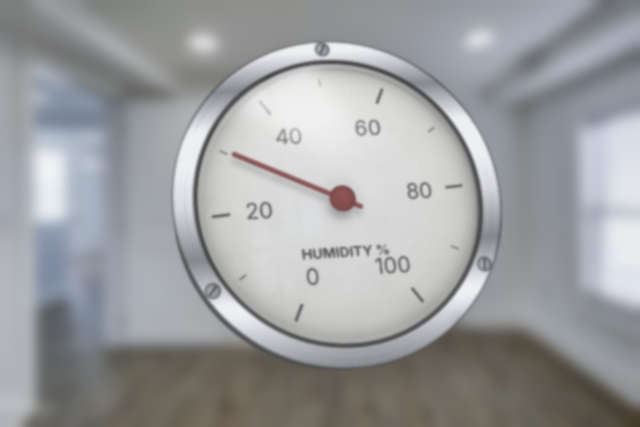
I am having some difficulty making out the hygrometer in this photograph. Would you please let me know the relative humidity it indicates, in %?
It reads 30 %
